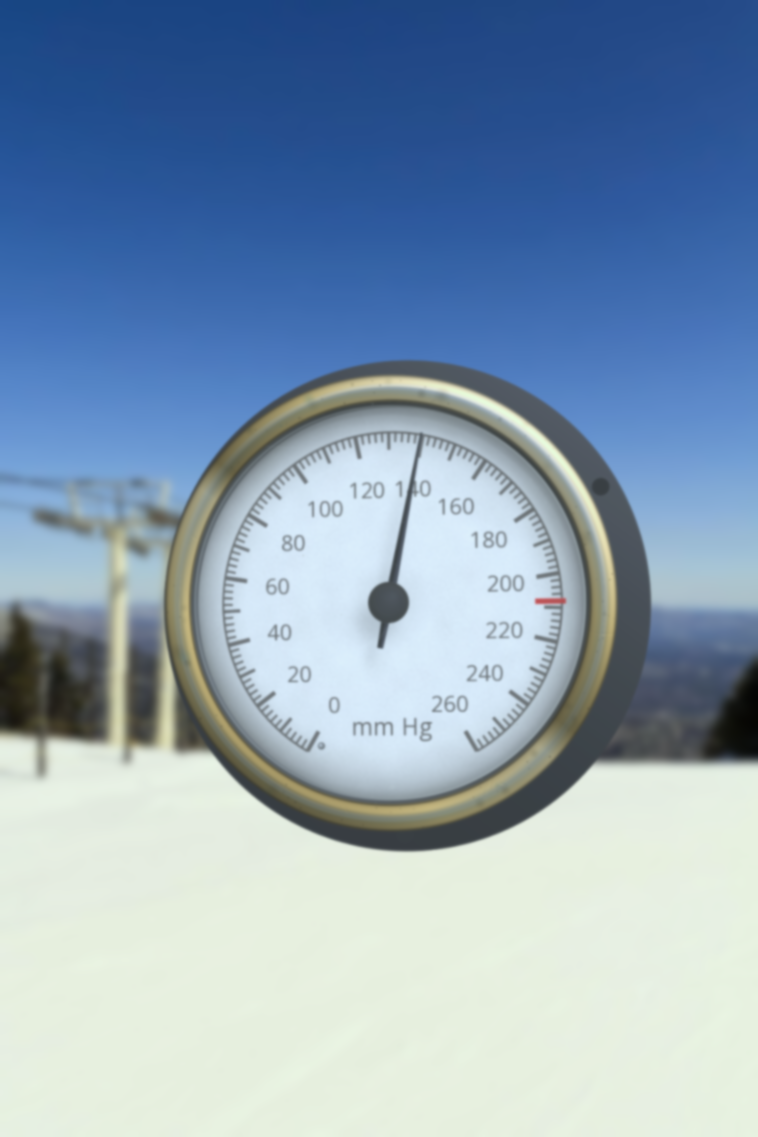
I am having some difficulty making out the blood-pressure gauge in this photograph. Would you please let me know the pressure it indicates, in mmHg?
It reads 140 mmHg
